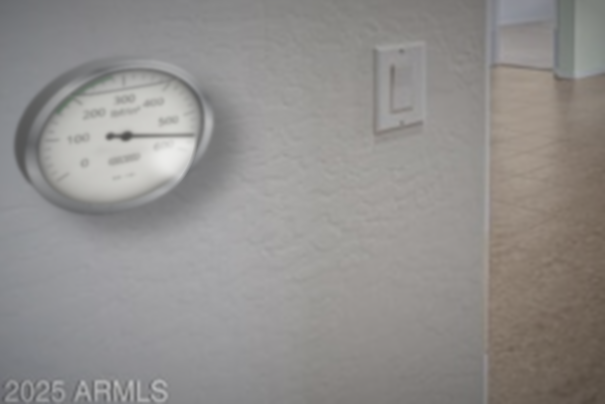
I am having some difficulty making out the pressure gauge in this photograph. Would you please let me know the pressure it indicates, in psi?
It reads 560 psi
